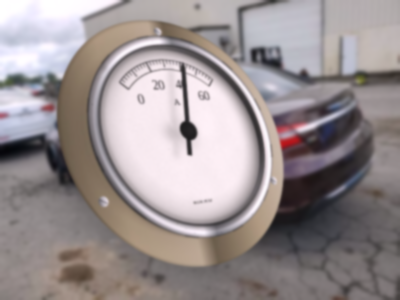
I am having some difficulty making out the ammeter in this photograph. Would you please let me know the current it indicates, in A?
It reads 40 A
